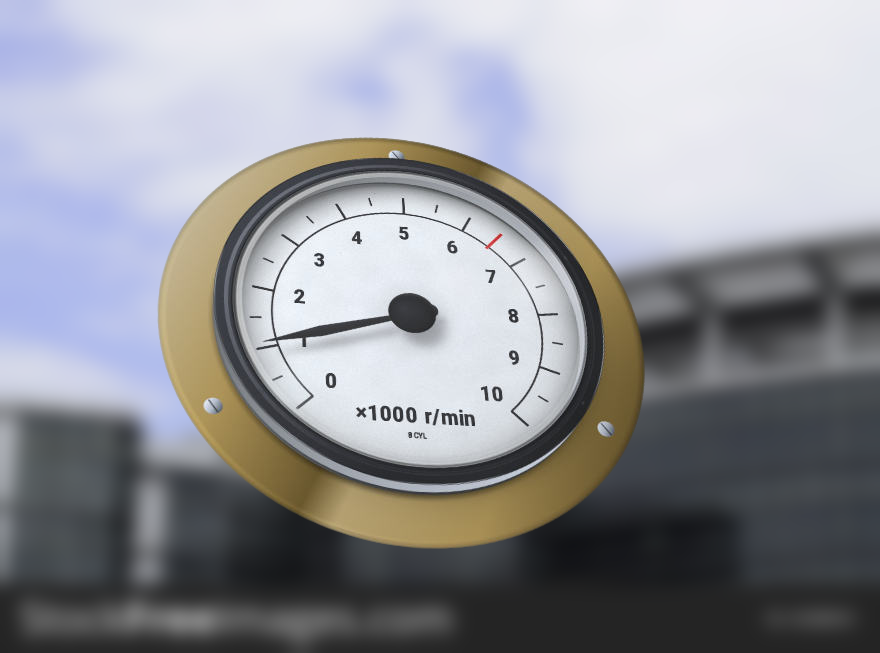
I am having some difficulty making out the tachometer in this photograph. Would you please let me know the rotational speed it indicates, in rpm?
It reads 1000 rpm
